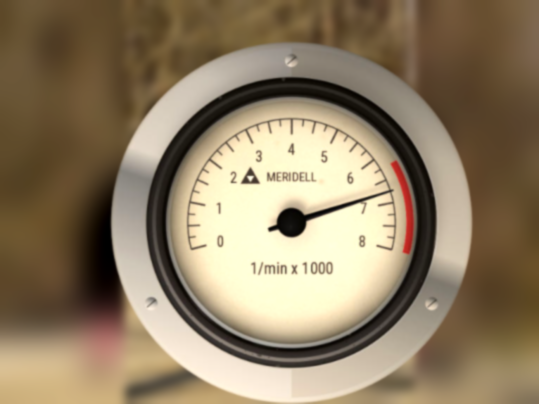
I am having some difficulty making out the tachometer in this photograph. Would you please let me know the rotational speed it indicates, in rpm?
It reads 6750 rpm
